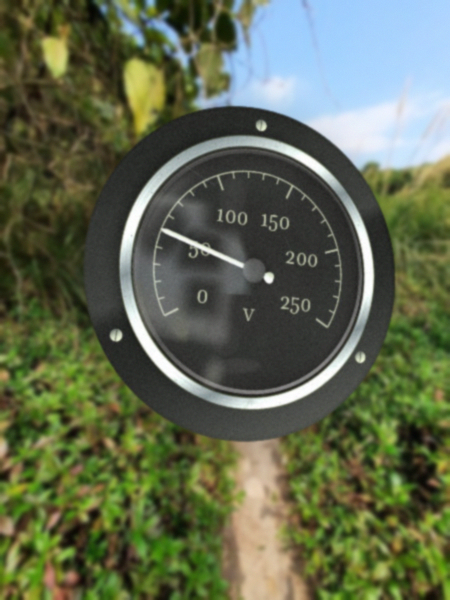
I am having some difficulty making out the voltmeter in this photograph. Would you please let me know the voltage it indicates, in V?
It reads 50 V
